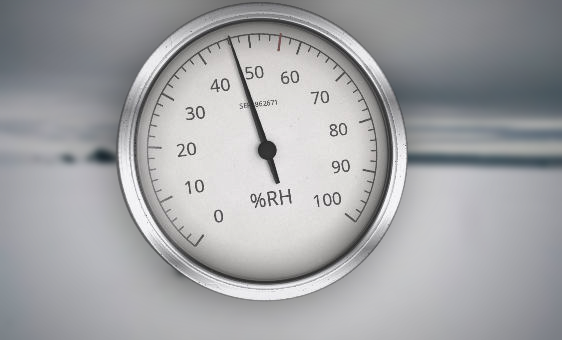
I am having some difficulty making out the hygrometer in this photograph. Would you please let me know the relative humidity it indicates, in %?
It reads 46 %
